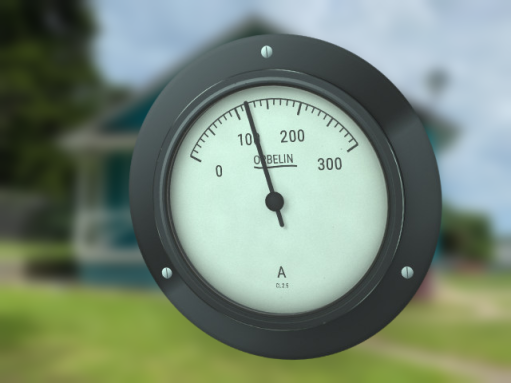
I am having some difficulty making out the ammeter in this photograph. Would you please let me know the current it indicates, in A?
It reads 120 A
